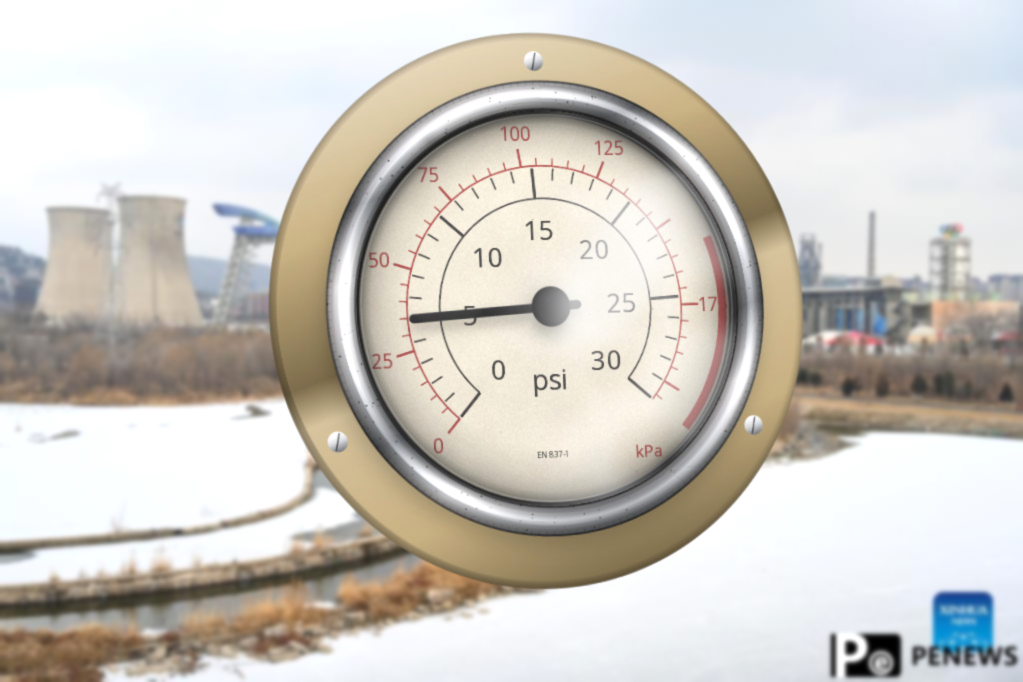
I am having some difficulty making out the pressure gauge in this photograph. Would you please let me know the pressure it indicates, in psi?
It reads 5 psi
